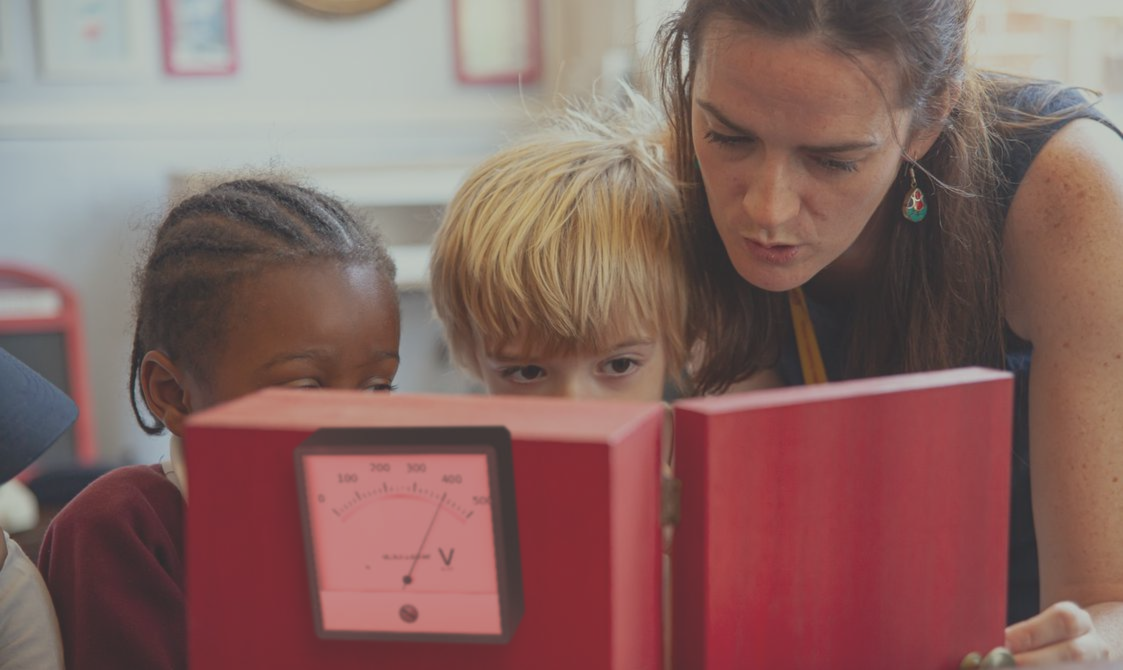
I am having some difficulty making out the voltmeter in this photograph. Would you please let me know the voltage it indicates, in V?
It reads 400 V
